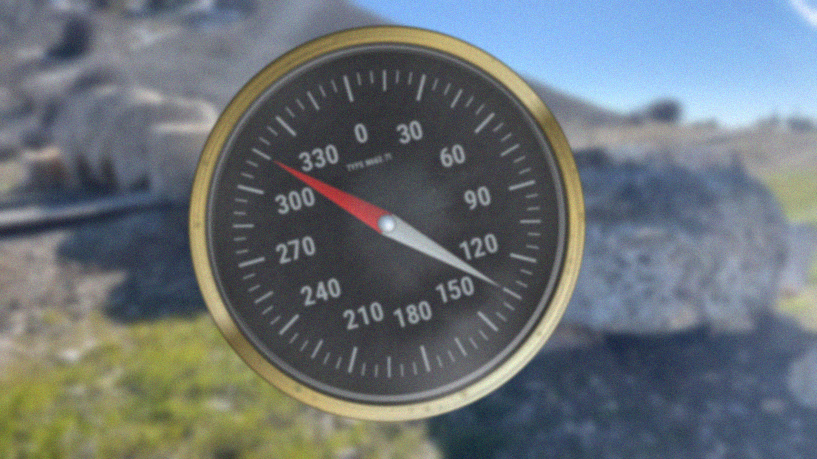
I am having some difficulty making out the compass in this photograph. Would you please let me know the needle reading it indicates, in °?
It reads 315 °
